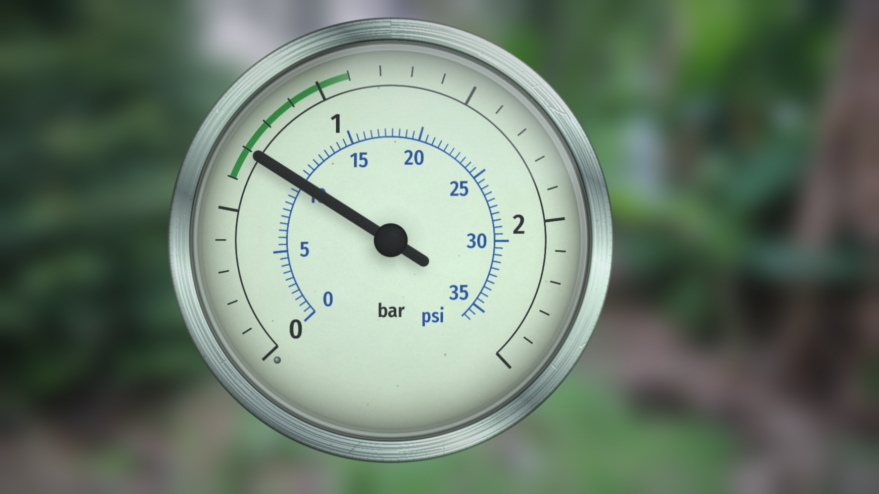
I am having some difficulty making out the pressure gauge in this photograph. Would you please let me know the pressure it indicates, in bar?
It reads 0.7 bar
